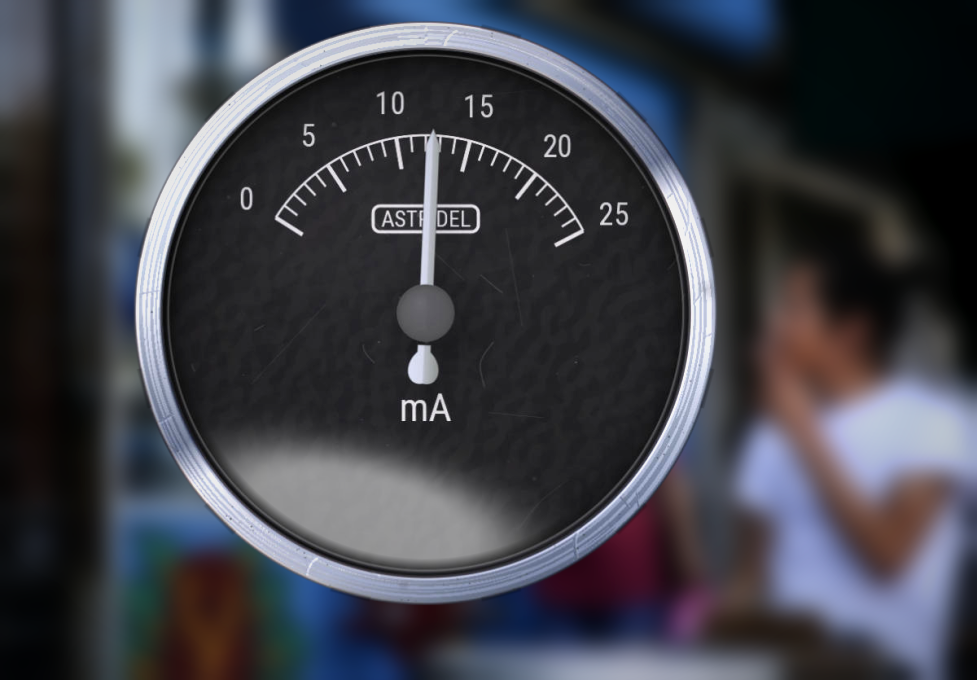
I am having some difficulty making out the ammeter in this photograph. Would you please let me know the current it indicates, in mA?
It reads 12.5 mA
